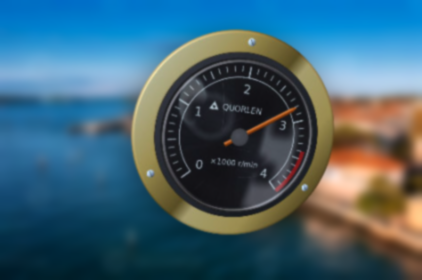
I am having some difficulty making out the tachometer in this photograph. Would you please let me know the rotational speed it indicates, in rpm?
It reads 2800 rpm
